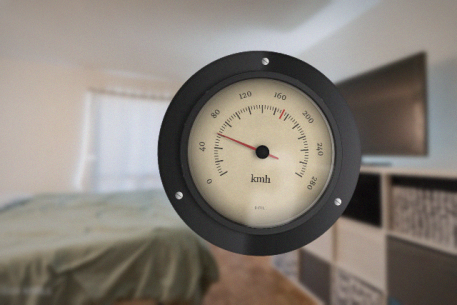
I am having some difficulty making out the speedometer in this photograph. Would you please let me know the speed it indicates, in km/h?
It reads 60 km/h
